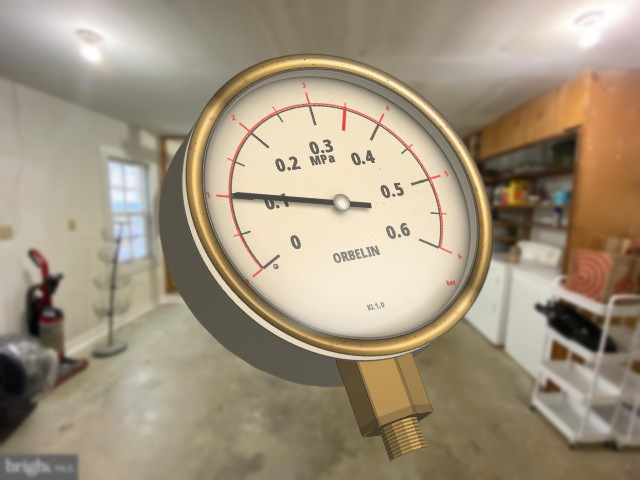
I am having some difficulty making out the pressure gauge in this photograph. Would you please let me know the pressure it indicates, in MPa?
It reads 0.1 MPa
